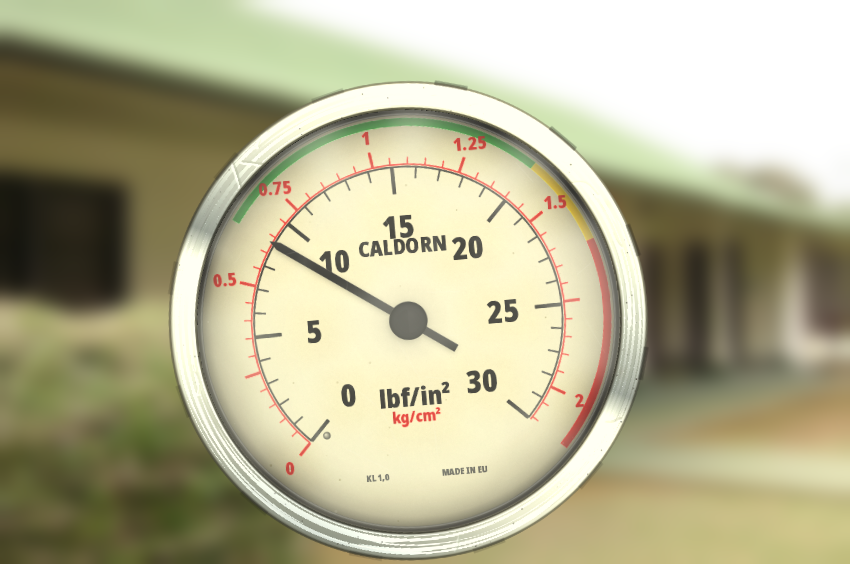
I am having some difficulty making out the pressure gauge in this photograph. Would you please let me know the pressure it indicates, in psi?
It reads 9 psi
